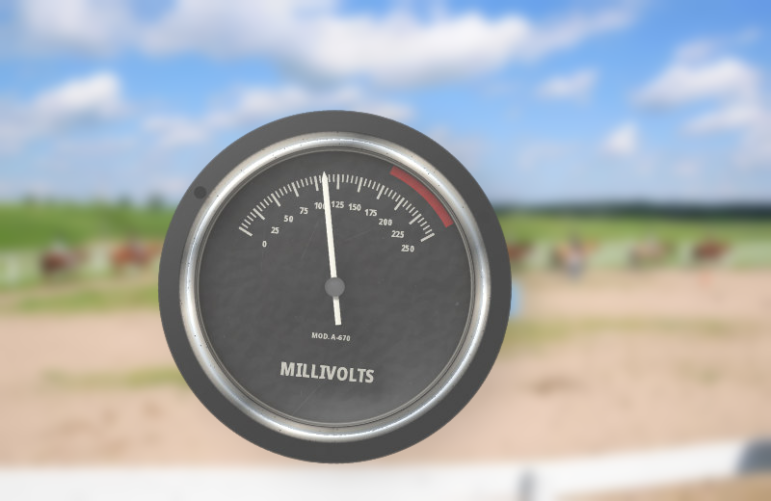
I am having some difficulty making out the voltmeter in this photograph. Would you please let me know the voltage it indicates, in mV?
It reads 110 mV
